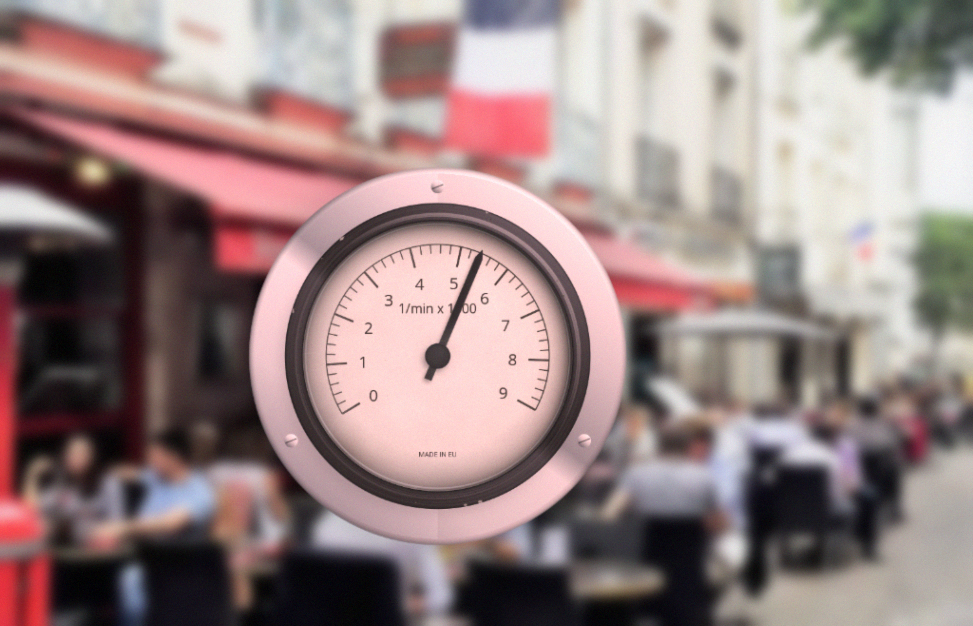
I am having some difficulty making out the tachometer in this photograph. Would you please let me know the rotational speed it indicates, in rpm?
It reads 5400 rpm
